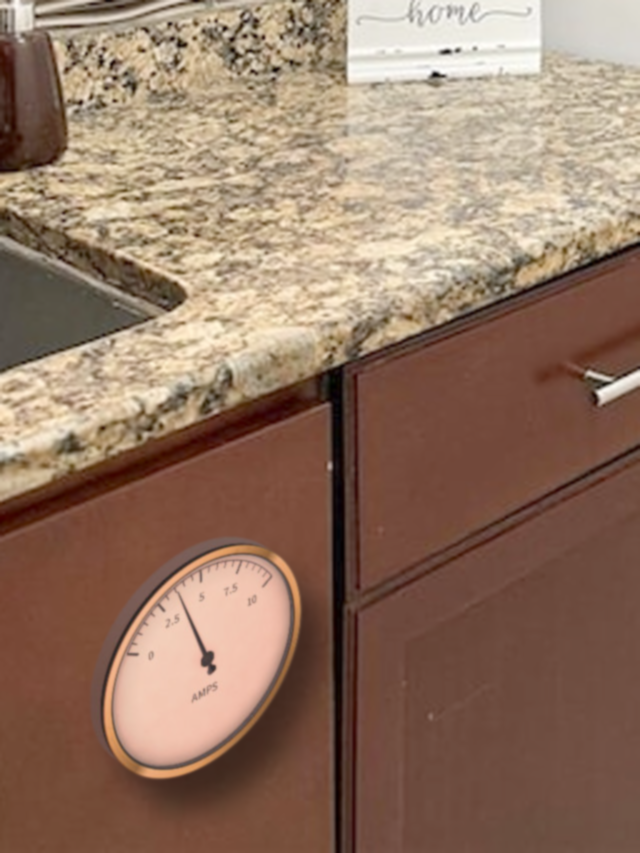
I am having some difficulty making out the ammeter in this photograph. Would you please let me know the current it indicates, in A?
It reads 3.5 A
